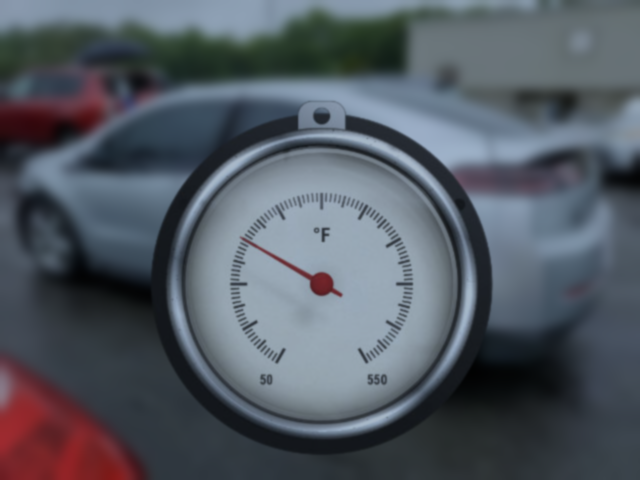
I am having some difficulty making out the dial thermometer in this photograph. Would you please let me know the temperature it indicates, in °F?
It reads 200 °F
